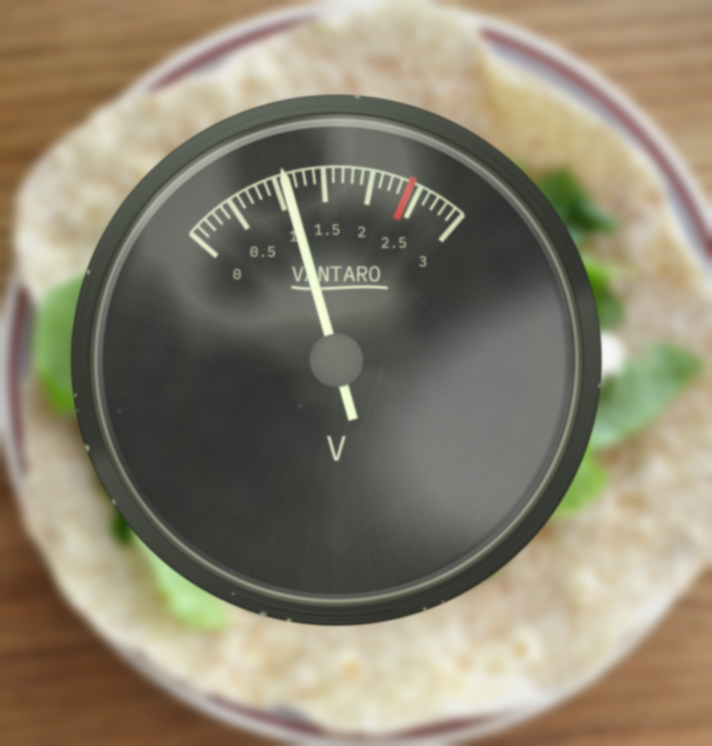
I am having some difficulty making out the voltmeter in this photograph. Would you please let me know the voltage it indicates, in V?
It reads 1.1 V
